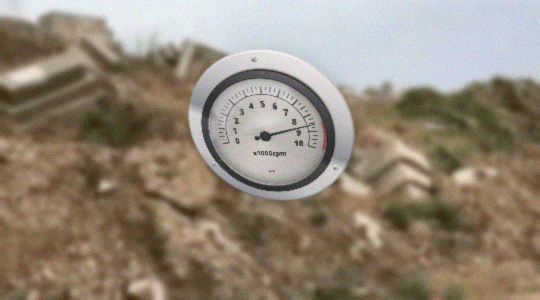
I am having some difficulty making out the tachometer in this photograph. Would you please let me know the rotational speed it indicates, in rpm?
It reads 8500 rpm
